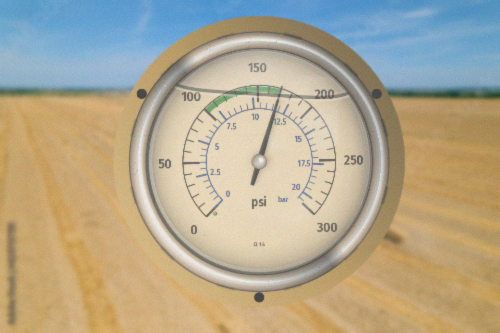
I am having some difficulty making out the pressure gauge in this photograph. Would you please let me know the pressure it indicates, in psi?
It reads 170 psi
